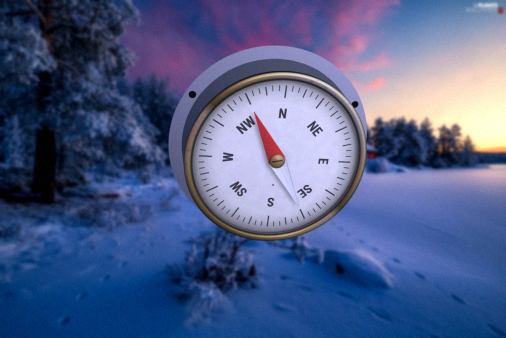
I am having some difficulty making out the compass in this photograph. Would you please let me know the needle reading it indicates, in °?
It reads 330 °
